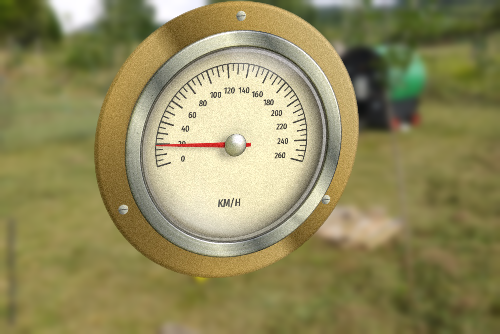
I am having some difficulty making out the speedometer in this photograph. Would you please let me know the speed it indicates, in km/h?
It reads 20 km/h
